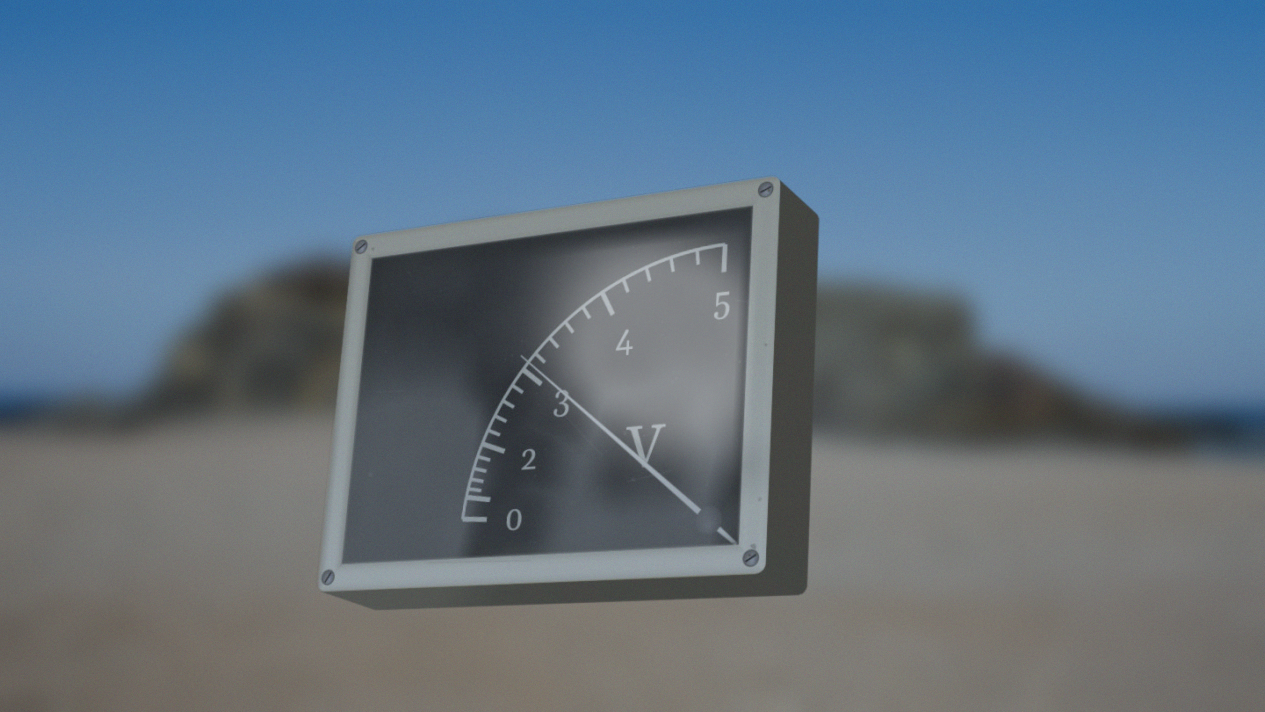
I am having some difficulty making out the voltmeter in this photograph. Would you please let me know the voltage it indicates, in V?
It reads 3.1 V
